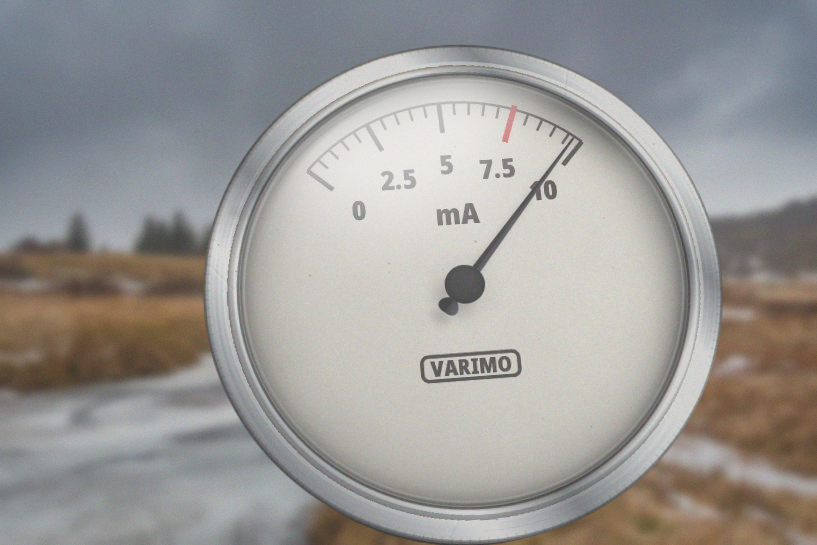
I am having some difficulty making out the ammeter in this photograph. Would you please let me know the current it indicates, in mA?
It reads 9.75 mA
